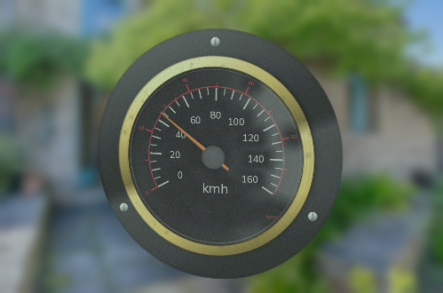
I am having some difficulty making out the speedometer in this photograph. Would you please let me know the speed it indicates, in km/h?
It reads 45 km/h
